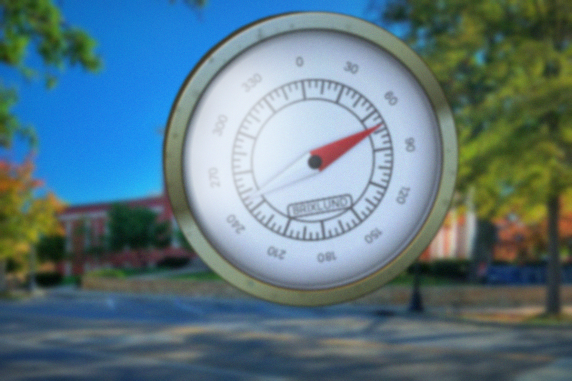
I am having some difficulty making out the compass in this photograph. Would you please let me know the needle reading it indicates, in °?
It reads 70 °
